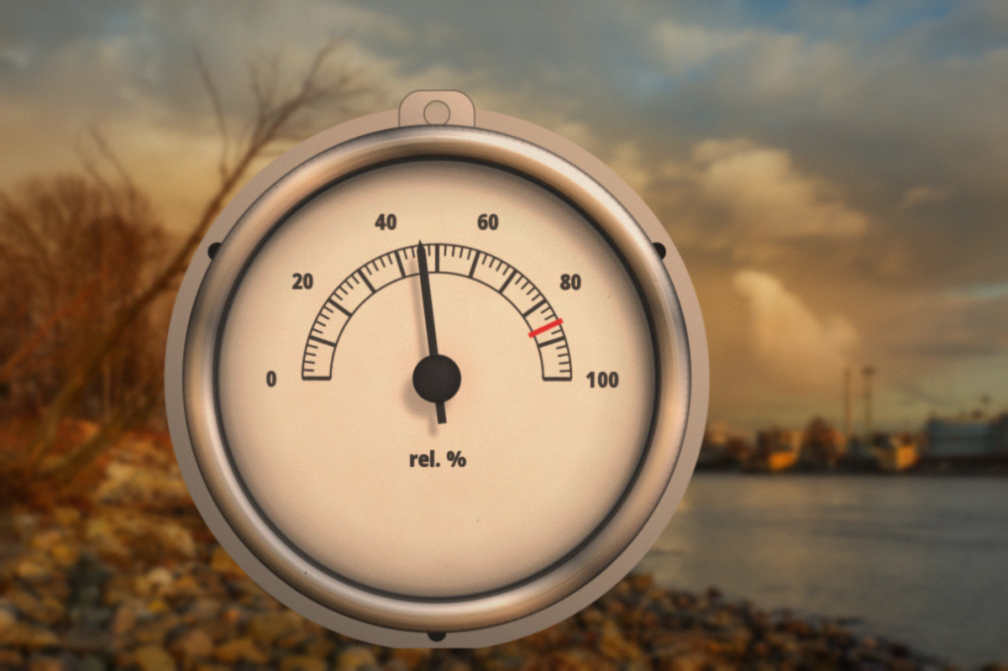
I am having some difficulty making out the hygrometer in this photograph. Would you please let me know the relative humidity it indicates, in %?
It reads 46 %
